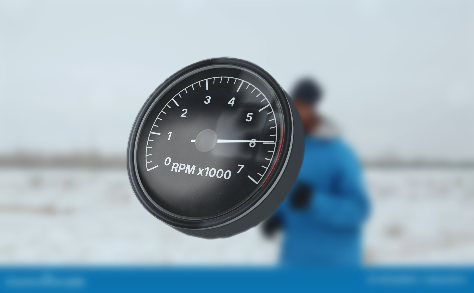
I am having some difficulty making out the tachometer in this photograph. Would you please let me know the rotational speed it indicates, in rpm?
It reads 6000 rpm
